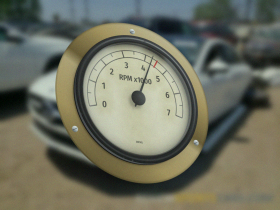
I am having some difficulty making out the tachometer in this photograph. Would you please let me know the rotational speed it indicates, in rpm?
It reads 4250 rpm
